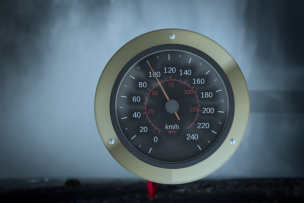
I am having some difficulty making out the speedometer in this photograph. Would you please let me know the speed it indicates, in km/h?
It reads 100 km/h
